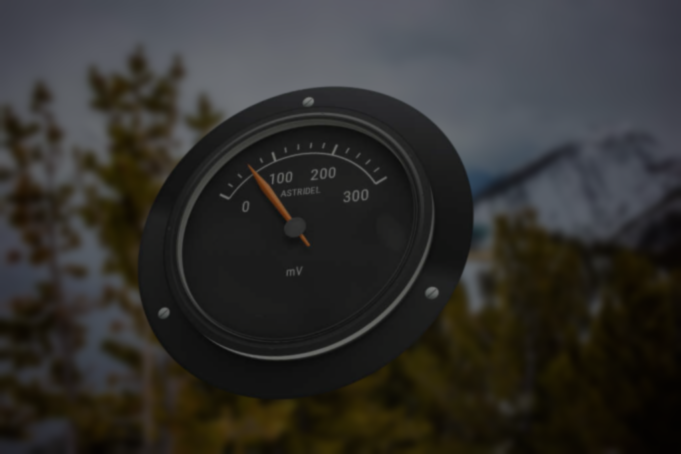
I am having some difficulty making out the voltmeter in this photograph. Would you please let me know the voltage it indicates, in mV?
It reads 60 mV
